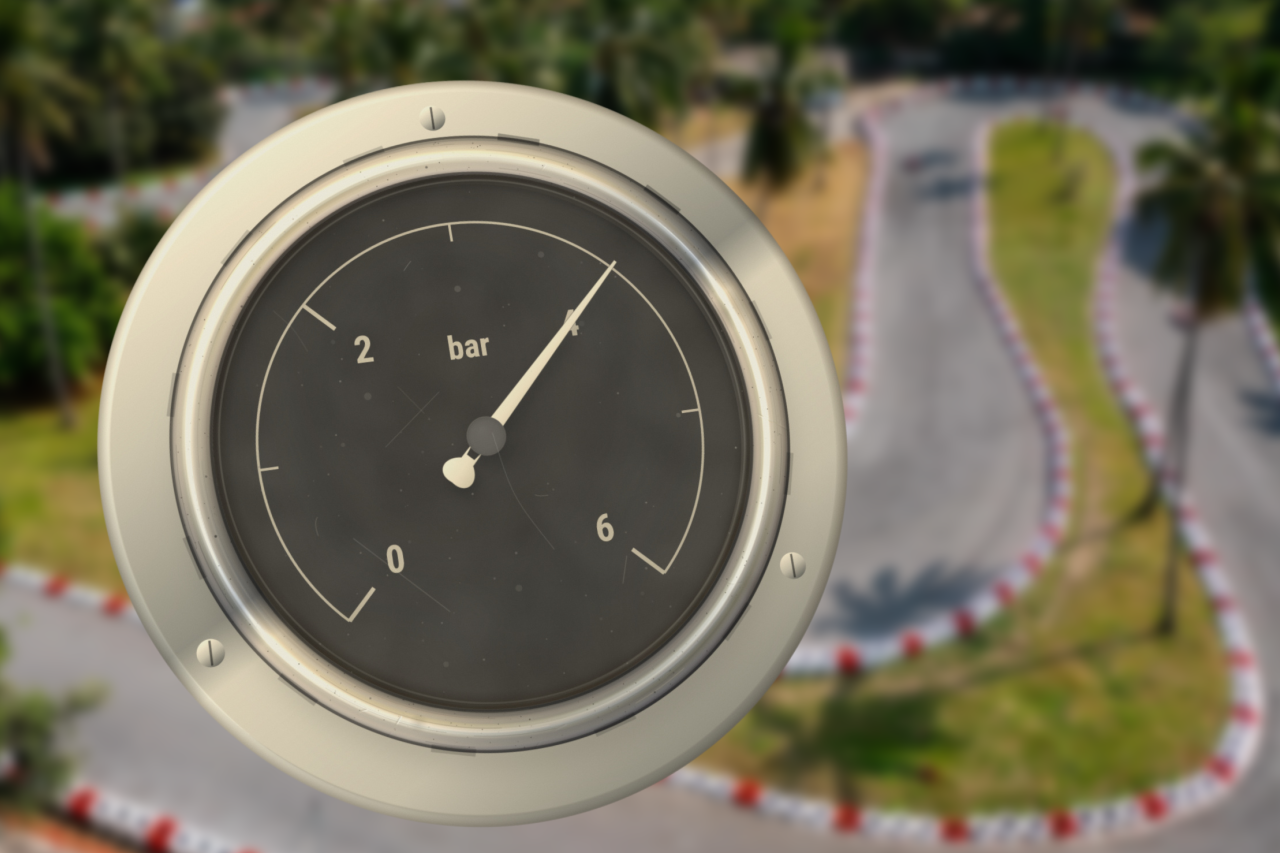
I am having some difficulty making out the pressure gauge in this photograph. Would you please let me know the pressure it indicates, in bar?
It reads 4 bar
